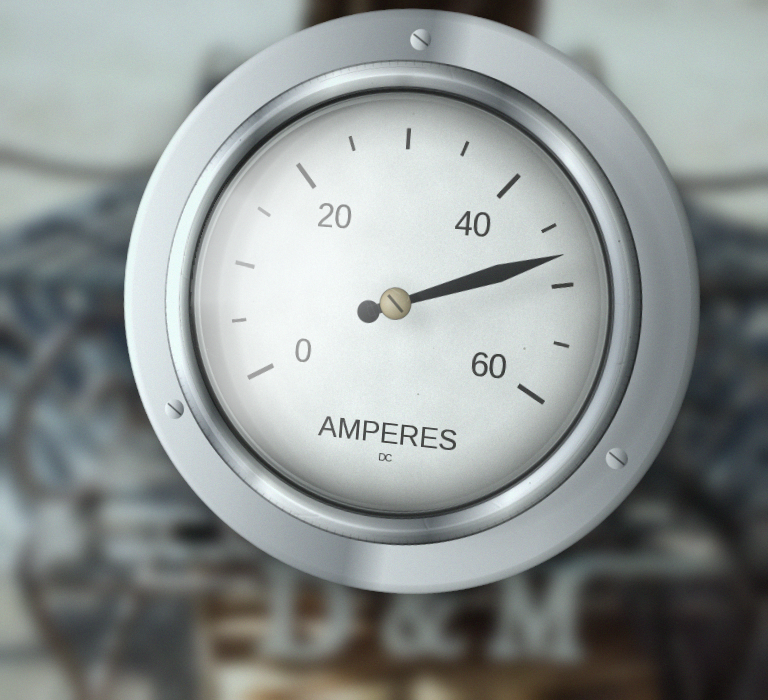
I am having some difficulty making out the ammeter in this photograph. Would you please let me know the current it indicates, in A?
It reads 47.5 A
